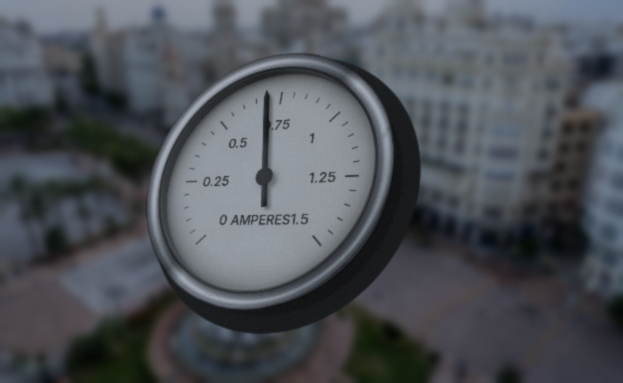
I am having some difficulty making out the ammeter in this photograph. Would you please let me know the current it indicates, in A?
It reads 0.7 A
